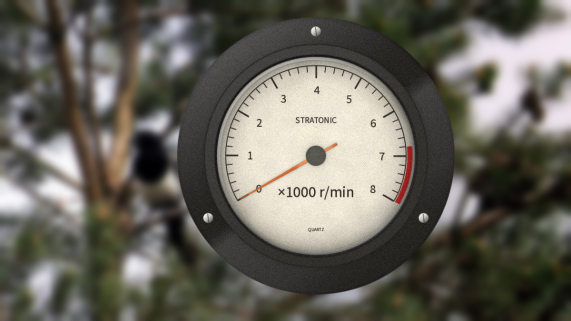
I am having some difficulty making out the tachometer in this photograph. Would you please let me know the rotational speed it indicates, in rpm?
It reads 0 rpm
